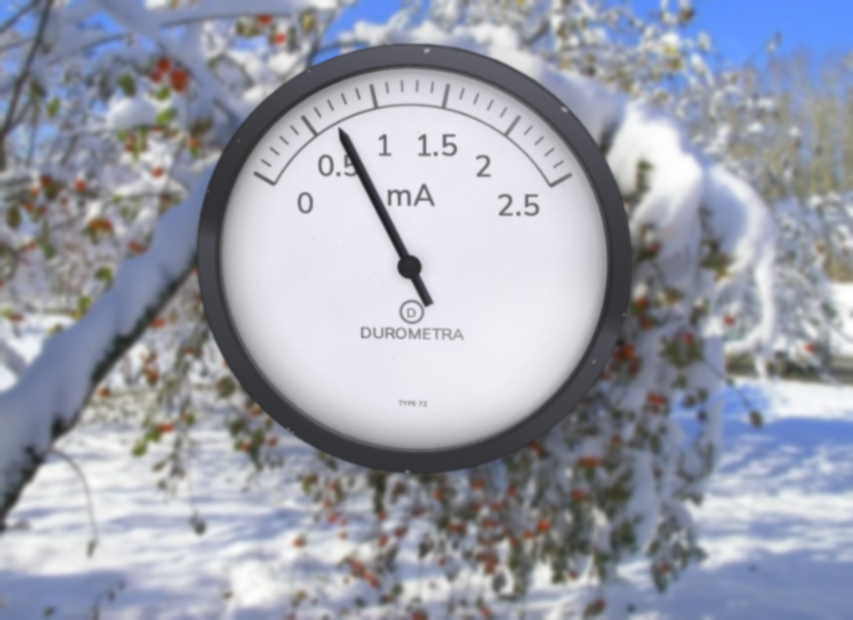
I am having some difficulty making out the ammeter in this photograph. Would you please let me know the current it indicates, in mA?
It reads 0.7 mA
